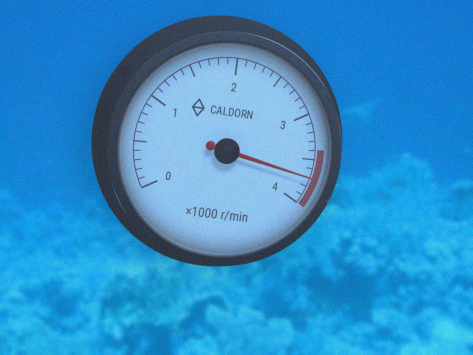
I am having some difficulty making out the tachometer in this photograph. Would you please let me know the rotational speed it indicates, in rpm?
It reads 3700 rpm
